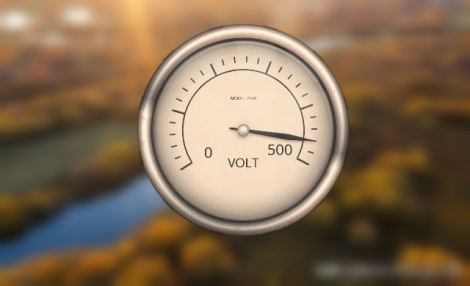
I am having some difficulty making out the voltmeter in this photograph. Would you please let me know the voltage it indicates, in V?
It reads 460 V
